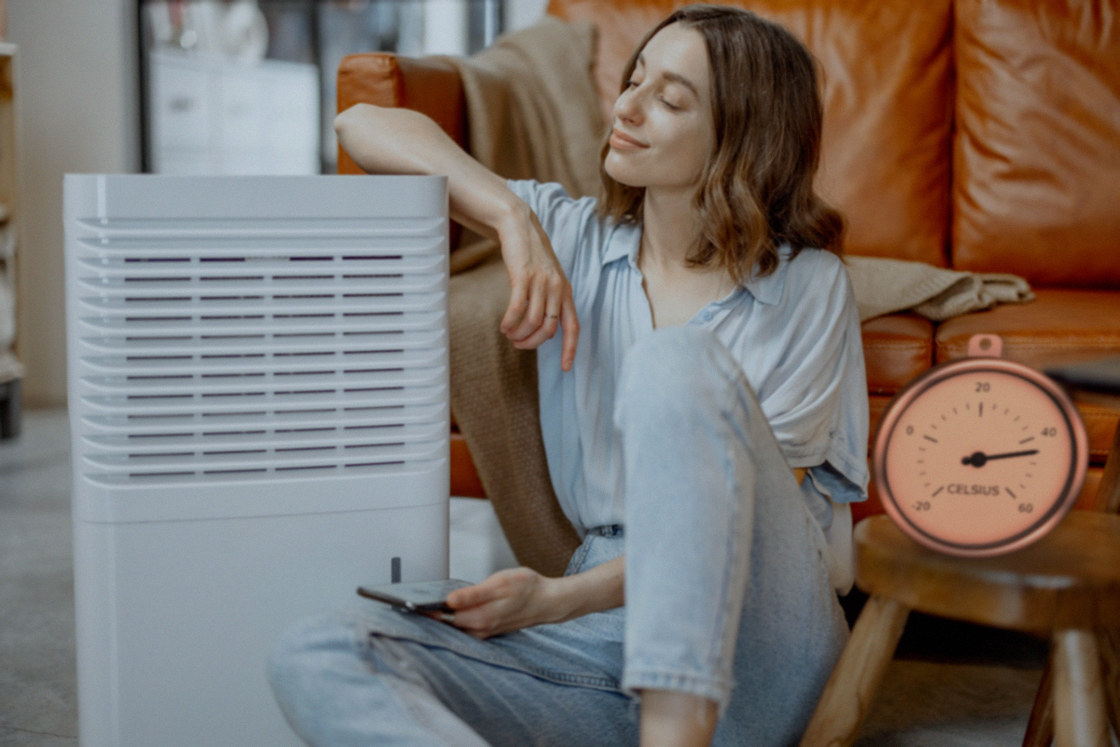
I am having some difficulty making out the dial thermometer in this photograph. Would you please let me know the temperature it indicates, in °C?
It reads 44 °C
